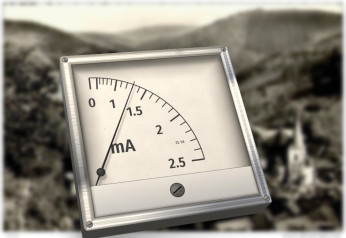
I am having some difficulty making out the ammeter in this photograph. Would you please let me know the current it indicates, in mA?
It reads 1.3 mA
